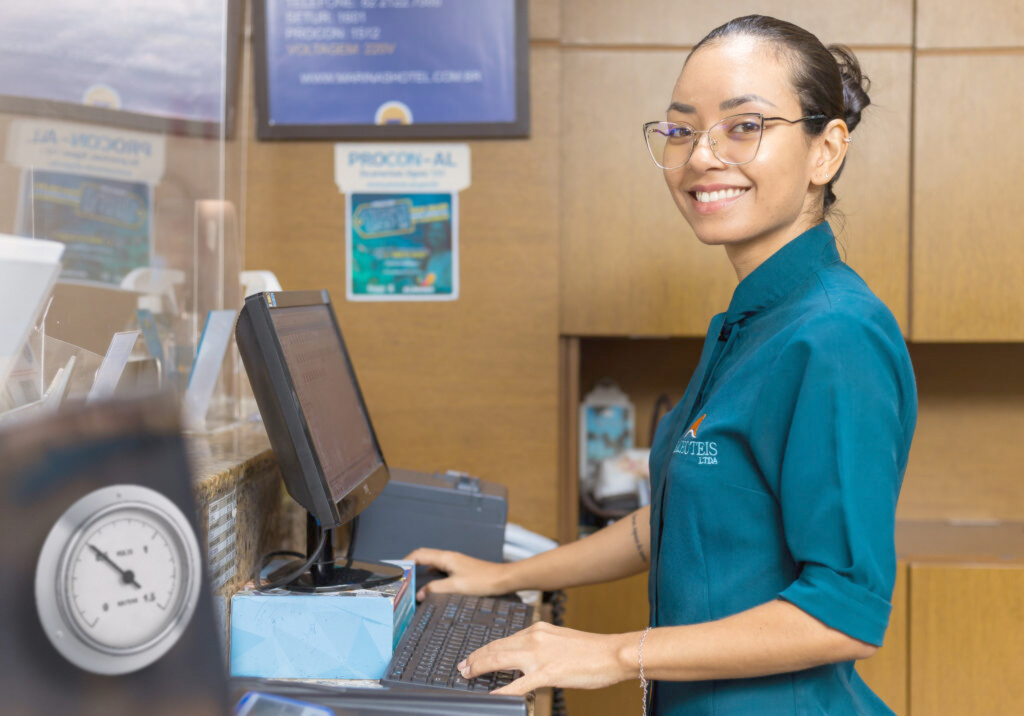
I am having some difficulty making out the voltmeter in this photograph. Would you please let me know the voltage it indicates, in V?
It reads 0.5 V
